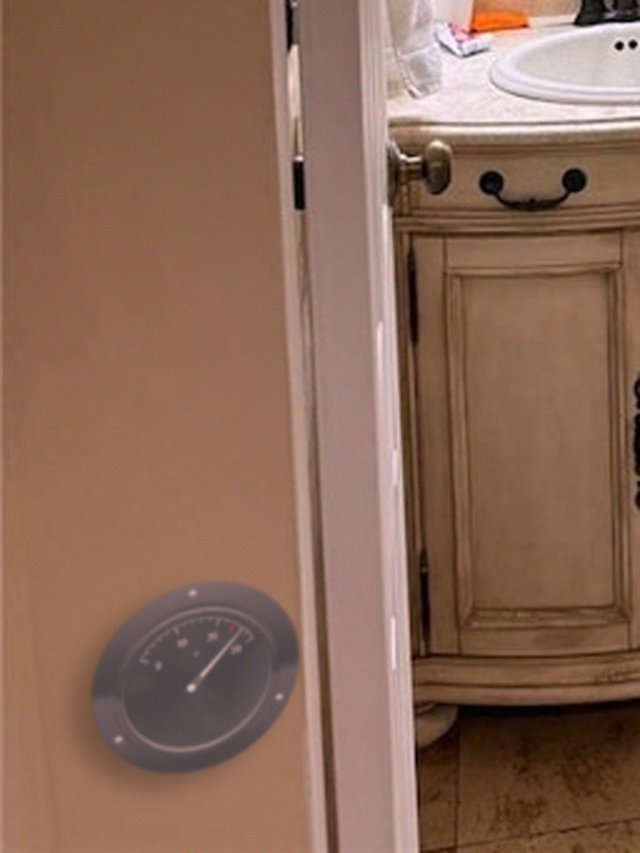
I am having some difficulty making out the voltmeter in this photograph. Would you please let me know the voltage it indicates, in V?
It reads 26 V
